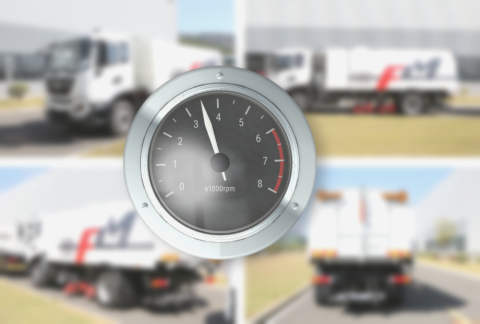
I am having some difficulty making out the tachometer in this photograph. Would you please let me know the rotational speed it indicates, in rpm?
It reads 3500 rpm
